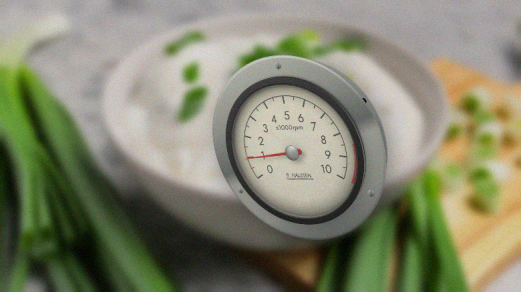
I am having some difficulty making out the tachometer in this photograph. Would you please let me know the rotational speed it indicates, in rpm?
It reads 1000 rpm
